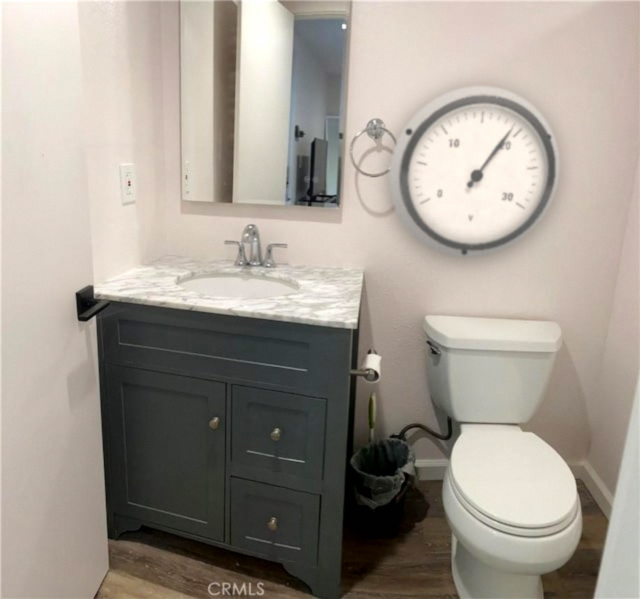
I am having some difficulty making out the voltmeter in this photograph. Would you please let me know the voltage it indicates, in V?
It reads 19 V
